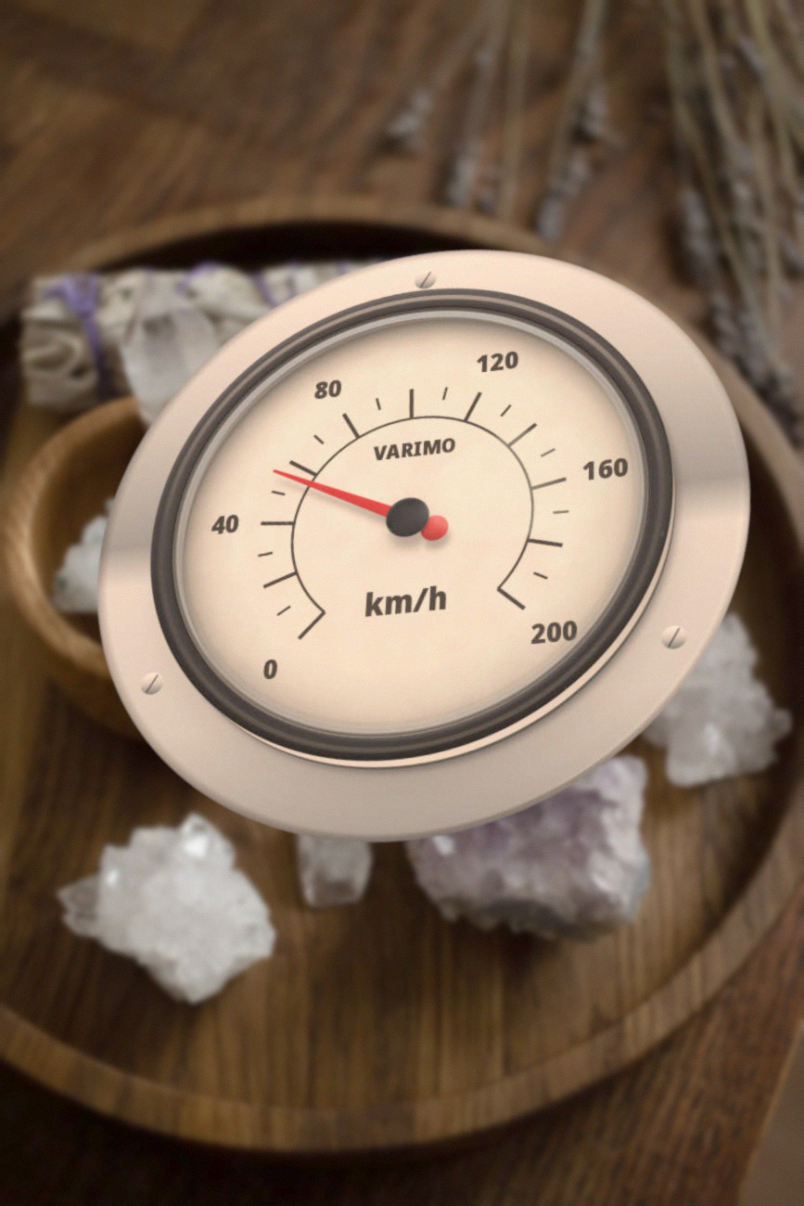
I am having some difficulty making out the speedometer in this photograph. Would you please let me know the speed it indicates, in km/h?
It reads 55 km/h
